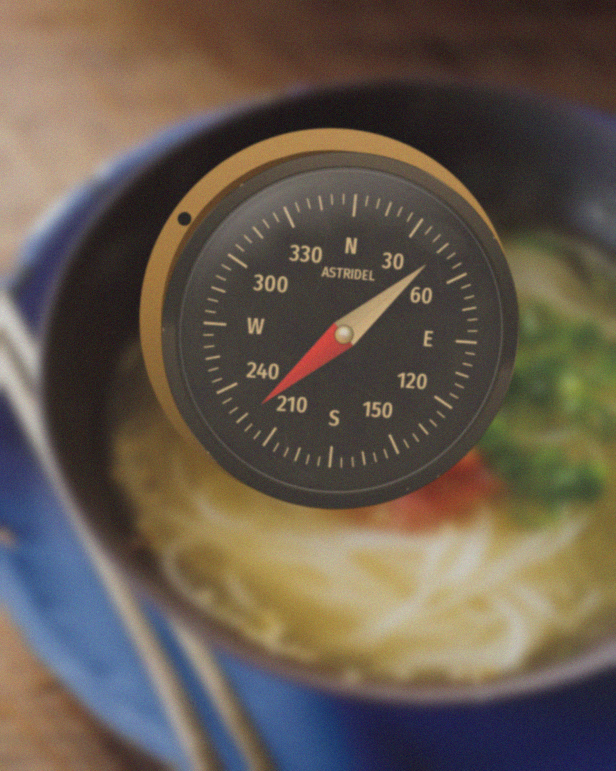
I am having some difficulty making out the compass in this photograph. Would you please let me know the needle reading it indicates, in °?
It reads 225 °
